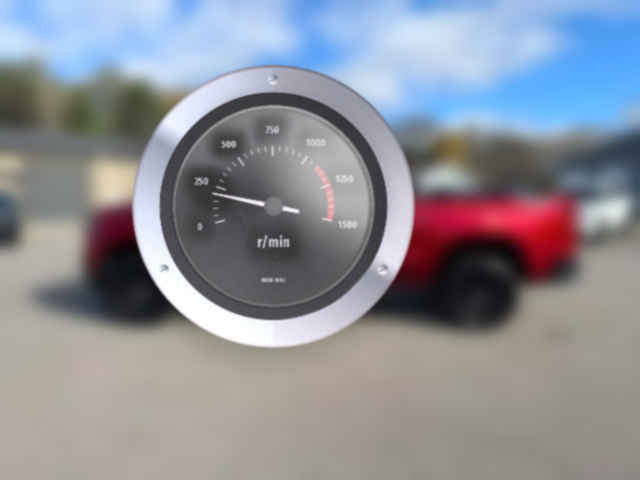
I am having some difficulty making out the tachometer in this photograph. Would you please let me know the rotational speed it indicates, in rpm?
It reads 200 rpm
